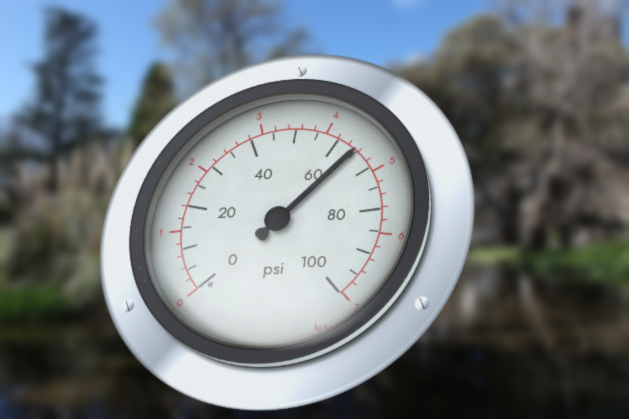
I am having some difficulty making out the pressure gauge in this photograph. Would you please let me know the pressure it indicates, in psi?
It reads 65 psi
